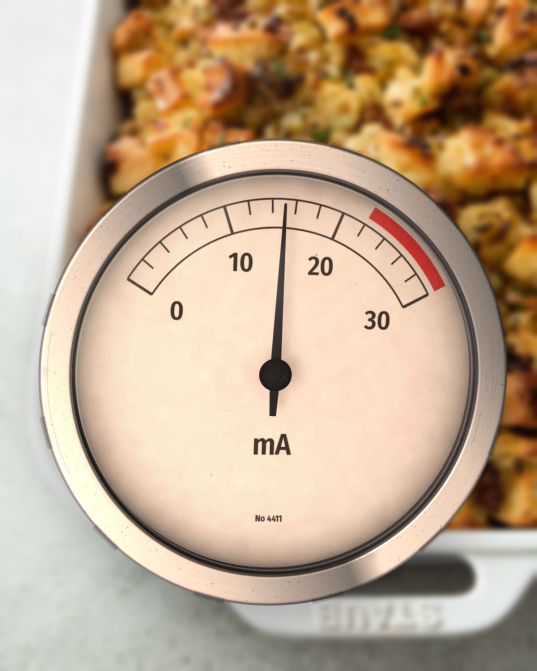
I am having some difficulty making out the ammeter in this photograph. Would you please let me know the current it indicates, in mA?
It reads 15 mA
